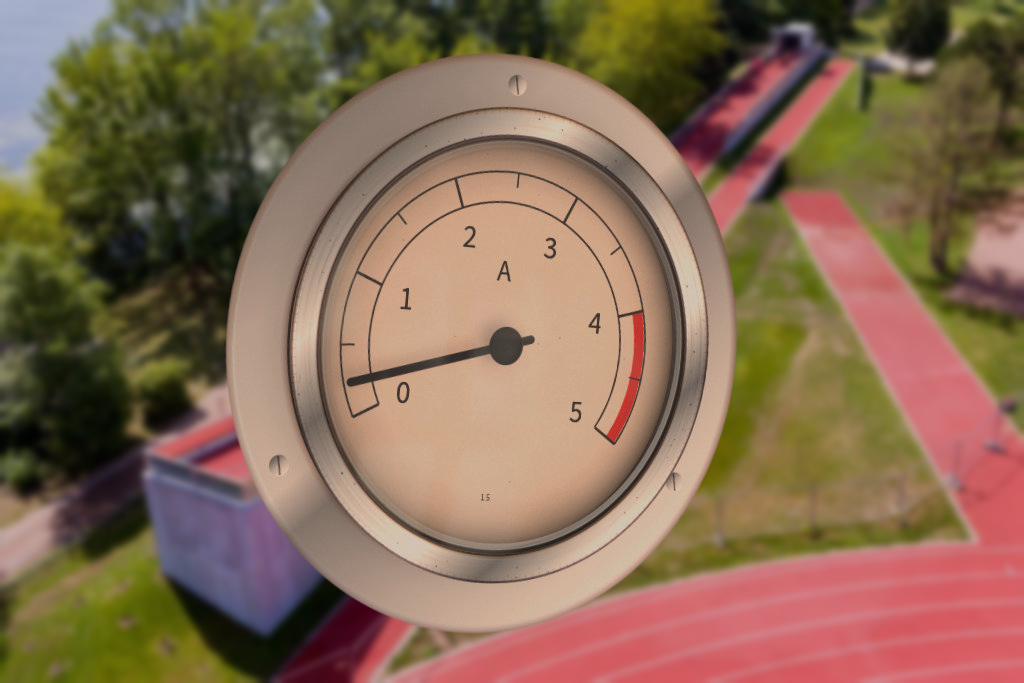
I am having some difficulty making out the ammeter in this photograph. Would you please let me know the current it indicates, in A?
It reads 0.25 A
